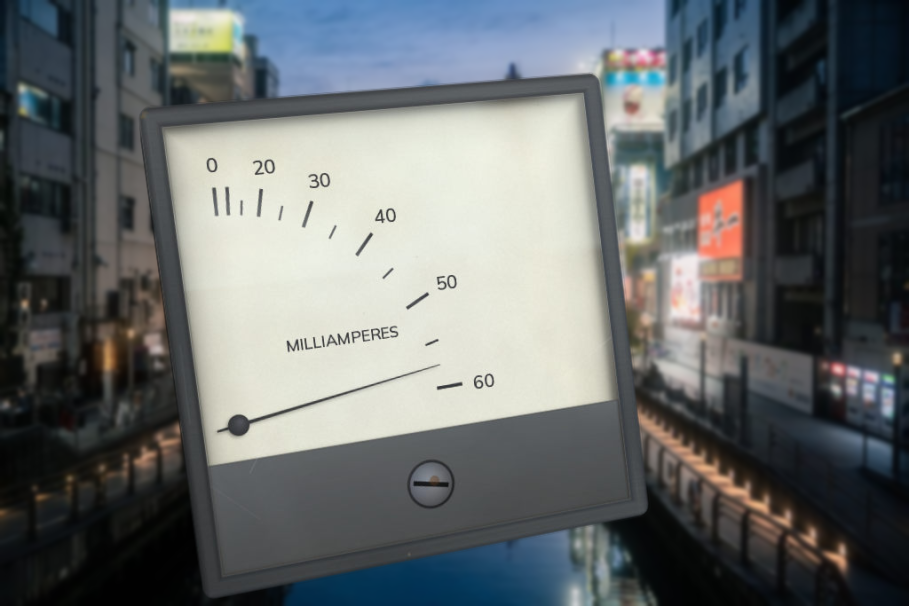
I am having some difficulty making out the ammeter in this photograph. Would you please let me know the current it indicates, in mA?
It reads 57.5 mA
